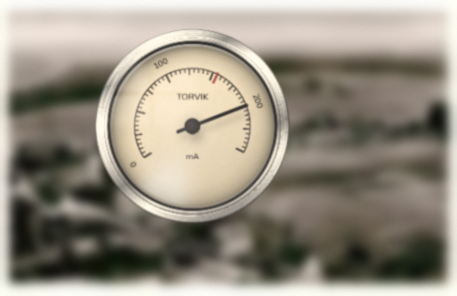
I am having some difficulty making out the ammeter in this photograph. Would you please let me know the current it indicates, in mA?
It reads 200 mA
